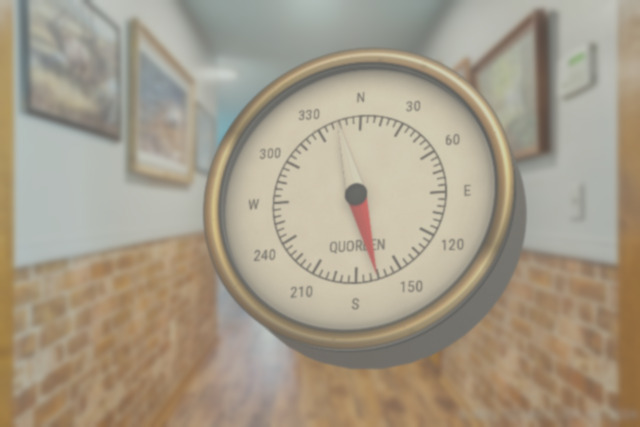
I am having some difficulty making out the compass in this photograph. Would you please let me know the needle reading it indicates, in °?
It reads 165 °
